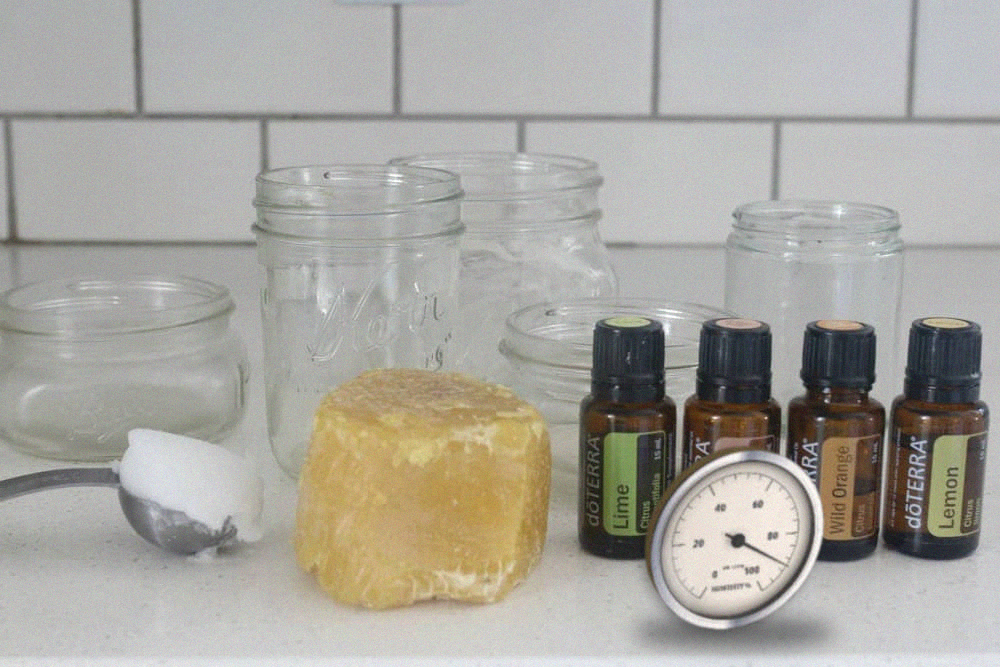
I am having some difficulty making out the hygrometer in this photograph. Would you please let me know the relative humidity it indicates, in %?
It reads 90 %
